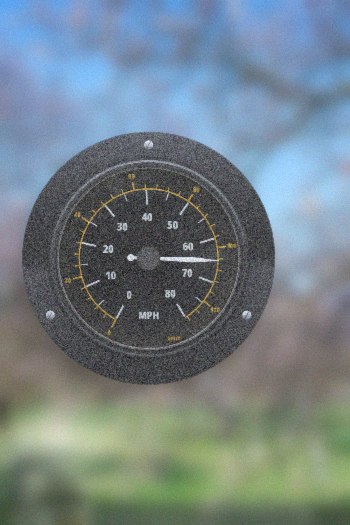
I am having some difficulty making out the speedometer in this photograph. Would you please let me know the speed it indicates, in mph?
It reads 65 mph
